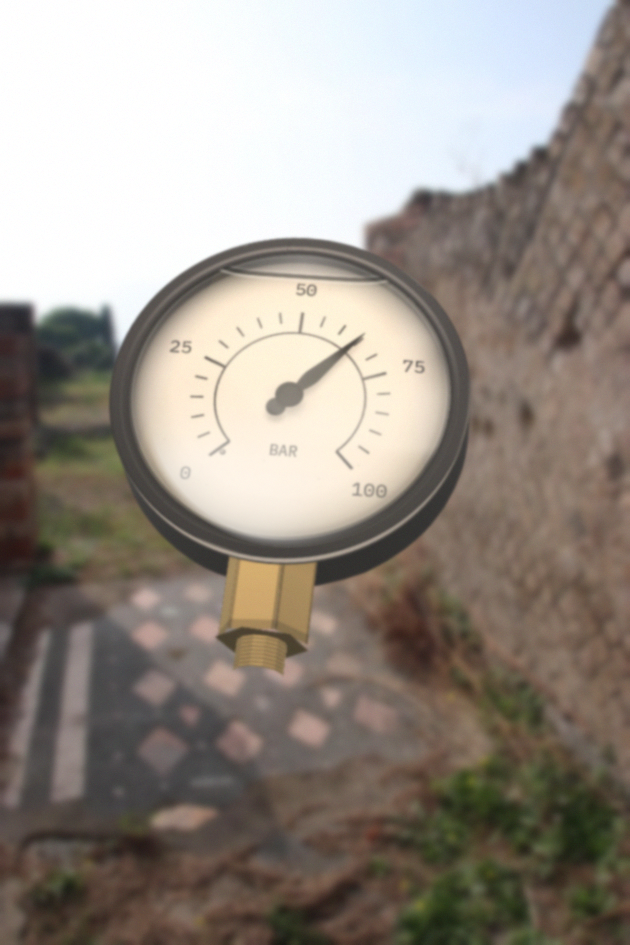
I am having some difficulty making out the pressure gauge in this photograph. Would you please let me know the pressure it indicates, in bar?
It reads 65 bar
